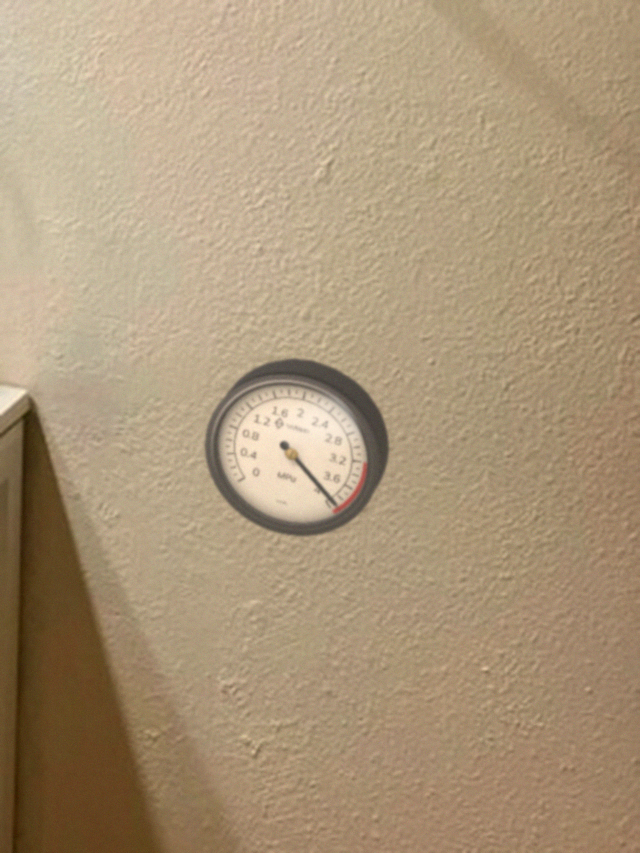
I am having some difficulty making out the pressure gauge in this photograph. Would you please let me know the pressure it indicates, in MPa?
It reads 3.9 MPa
